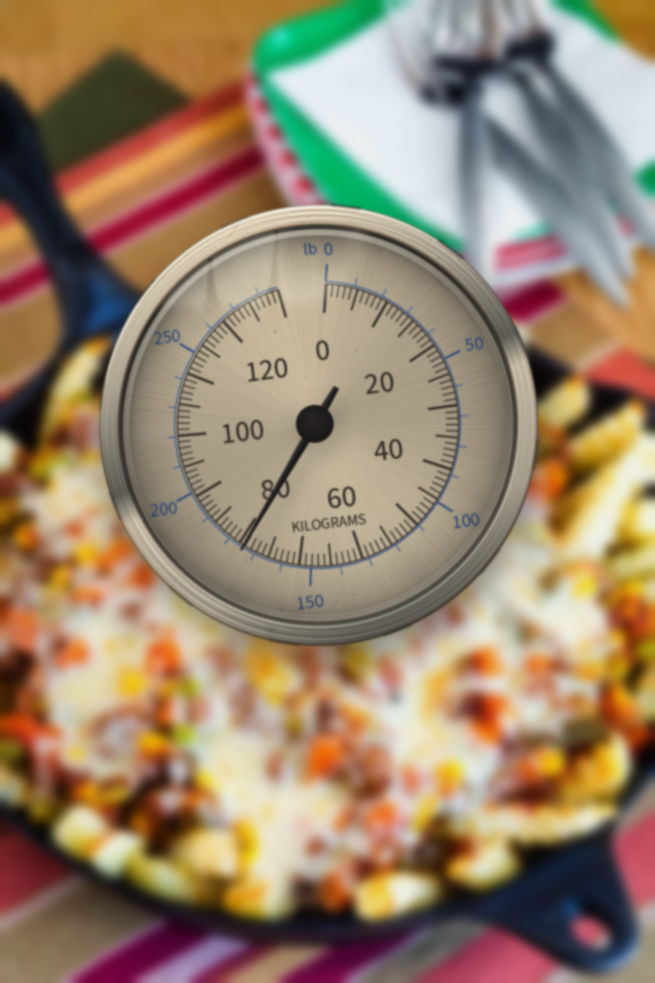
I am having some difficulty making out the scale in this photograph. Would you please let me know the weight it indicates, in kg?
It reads 79 kg
